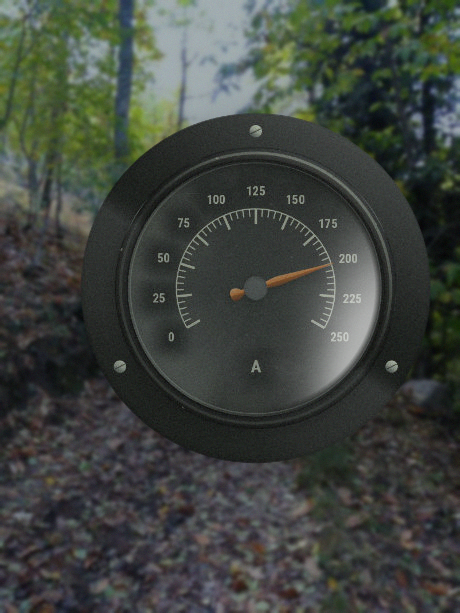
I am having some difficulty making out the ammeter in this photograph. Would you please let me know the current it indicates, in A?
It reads 200 A
